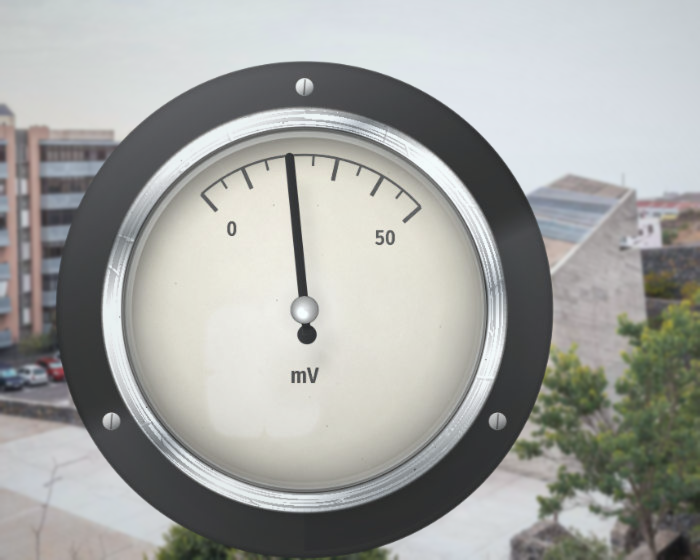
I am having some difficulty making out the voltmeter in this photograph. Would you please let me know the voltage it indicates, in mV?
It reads 20 mV
